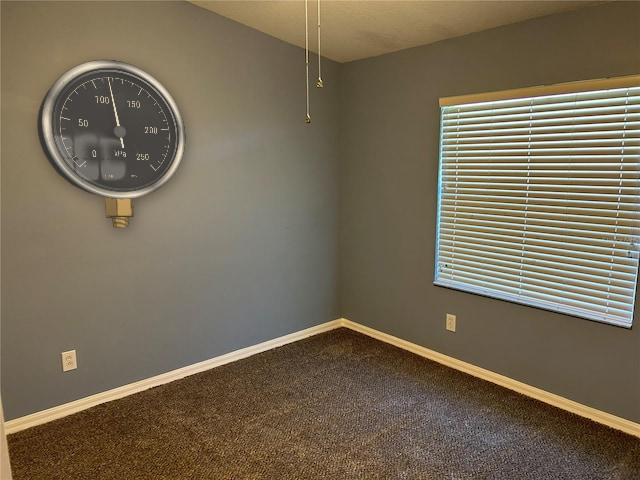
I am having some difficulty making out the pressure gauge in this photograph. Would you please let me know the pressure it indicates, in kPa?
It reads 115 kPa
